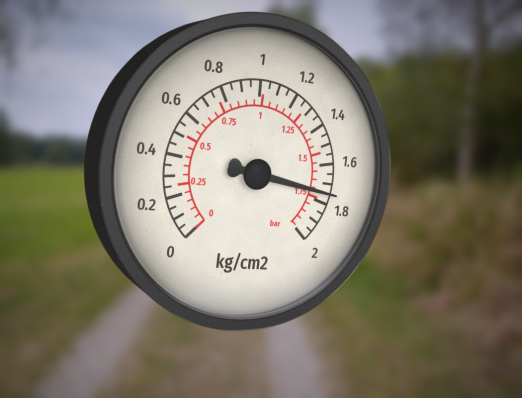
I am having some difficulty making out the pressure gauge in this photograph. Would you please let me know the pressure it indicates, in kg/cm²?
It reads 1.75 kg/cm²
